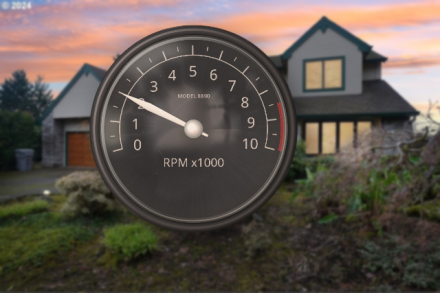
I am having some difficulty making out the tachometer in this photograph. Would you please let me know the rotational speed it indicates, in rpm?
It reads 2000 rpm
